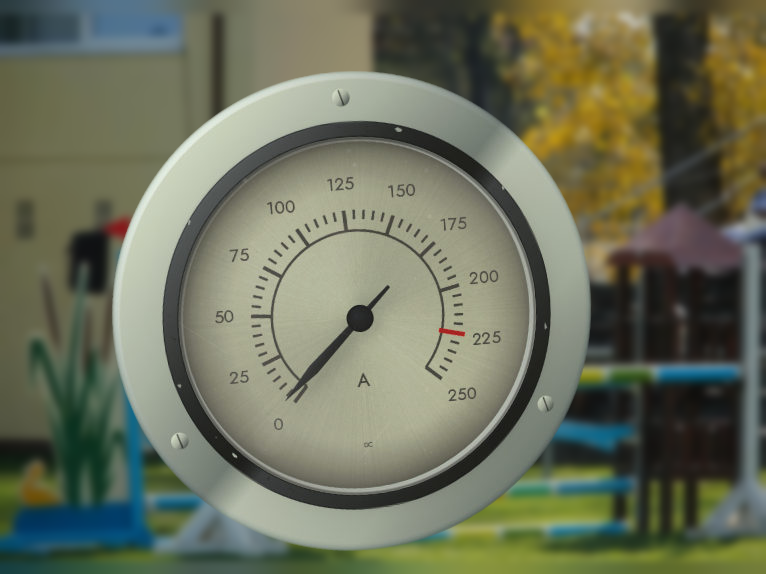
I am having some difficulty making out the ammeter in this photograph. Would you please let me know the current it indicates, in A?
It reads 5 A
